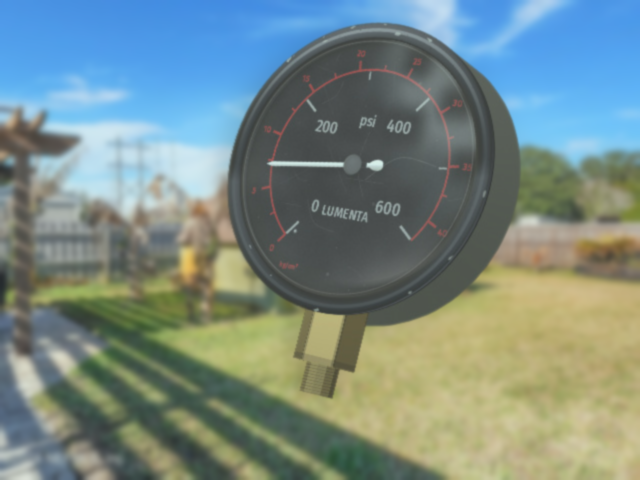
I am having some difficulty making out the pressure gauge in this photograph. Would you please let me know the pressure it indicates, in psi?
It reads 100 psi
